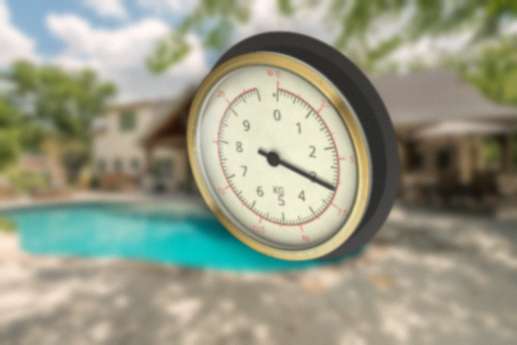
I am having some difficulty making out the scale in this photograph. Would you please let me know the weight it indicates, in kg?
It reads 3 kg
